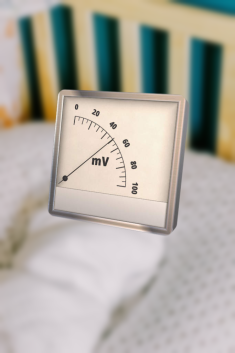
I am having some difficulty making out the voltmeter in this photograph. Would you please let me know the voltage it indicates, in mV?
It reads 50 mV
